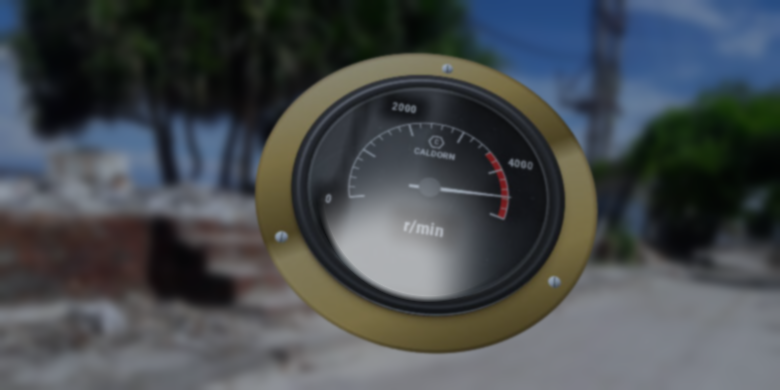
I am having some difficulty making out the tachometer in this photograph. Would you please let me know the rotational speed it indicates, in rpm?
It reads 4600 rpm
